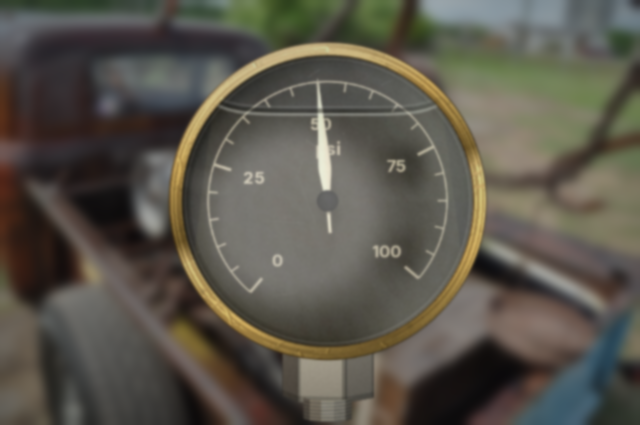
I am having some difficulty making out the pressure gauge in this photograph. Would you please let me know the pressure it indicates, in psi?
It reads 50 psi
